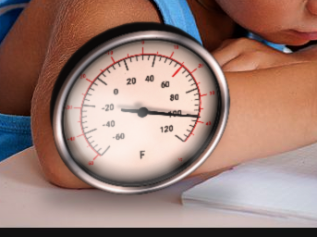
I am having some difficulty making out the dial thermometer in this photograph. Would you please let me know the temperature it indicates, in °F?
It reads 100 °F
